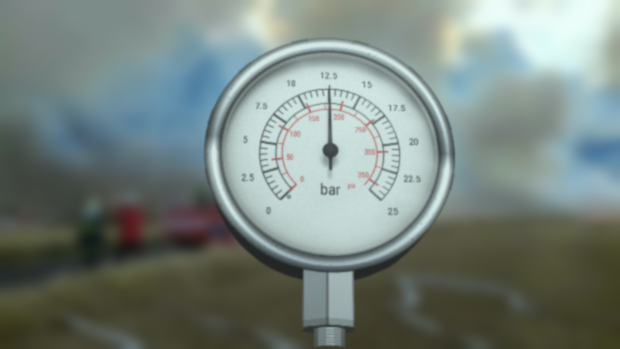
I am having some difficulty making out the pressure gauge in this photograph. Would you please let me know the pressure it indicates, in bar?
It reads 12.5 bar
